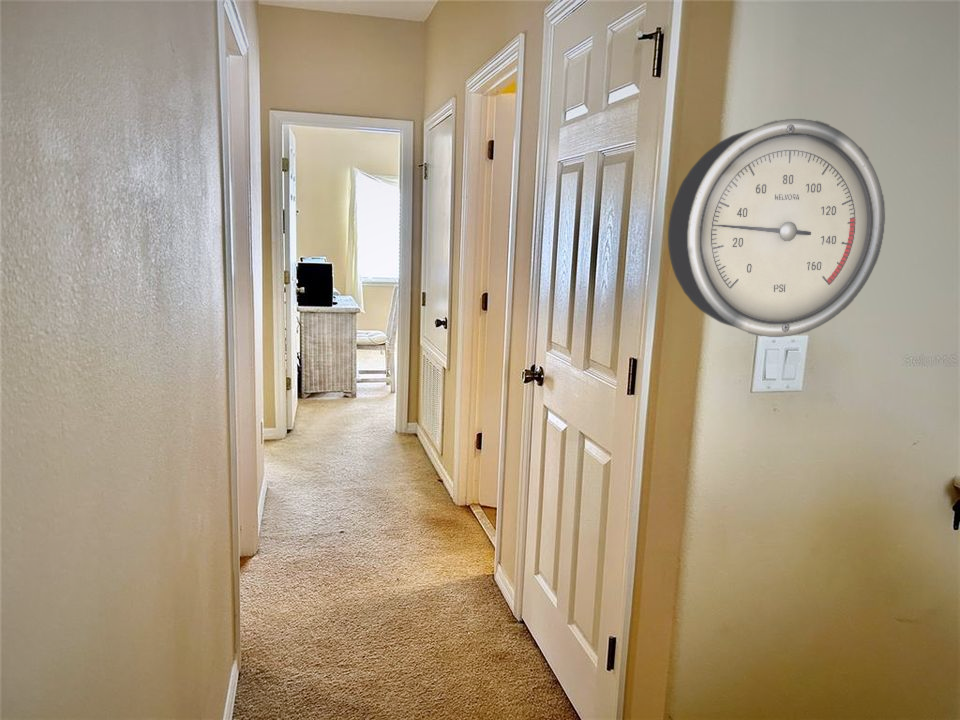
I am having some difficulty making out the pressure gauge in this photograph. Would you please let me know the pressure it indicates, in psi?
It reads 30 psi
